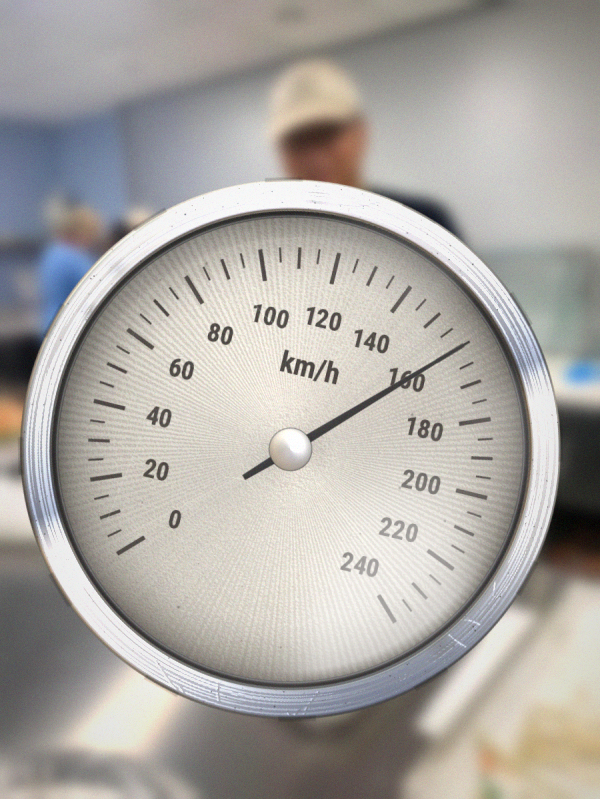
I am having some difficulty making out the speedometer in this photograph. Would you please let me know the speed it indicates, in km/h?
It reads 160 km/h
